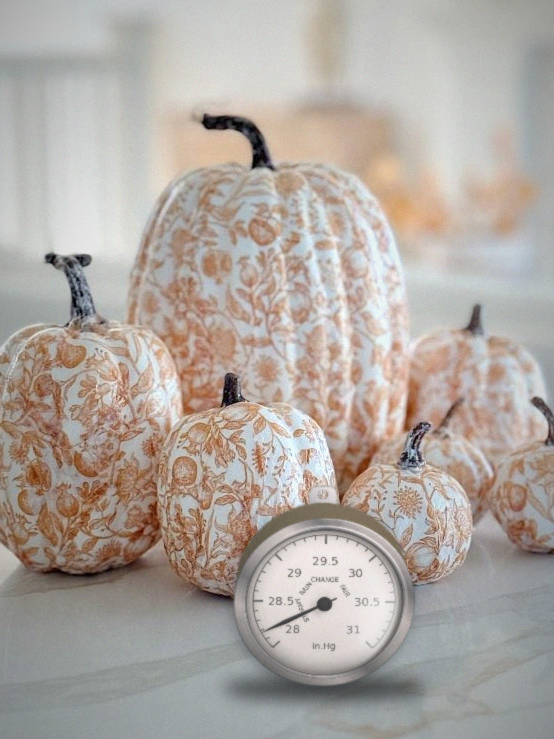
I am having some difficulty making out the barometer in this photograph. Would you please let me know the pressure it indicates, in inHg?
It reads 28.2 inHg
